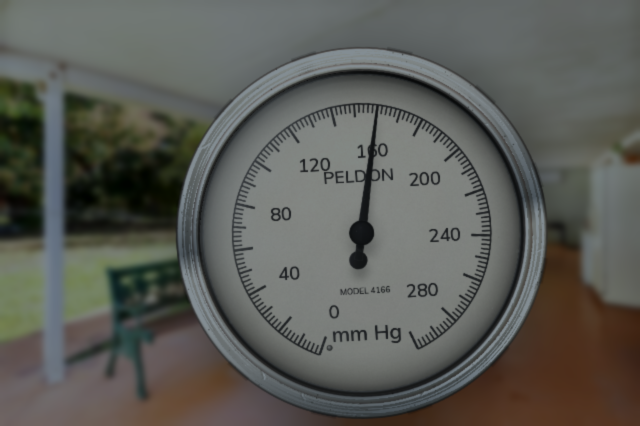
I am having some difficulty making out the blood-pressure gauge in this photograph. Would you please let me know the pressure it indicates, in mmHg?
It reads 160 mmHg
